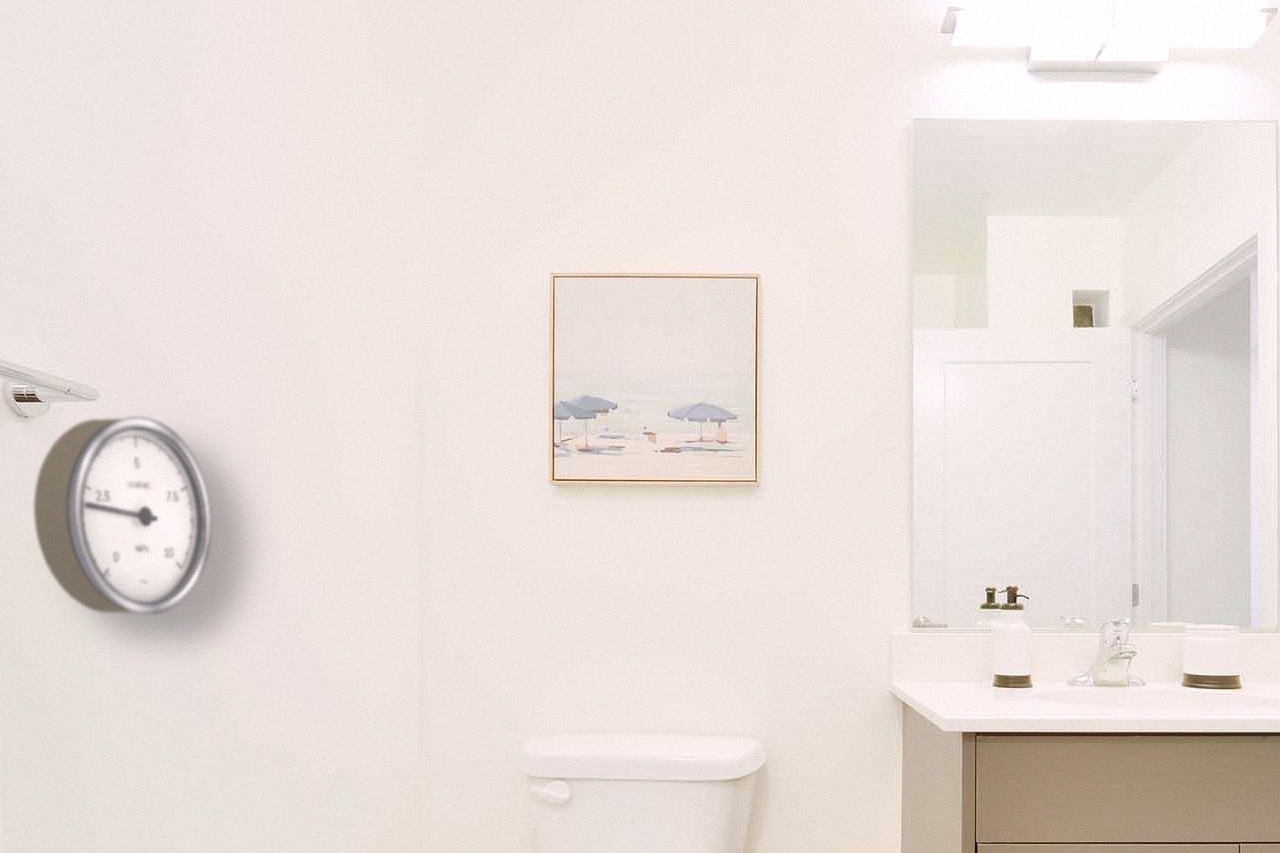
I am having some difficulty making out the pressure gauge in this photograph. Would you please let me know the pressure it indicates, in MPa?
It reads 2 MPa
